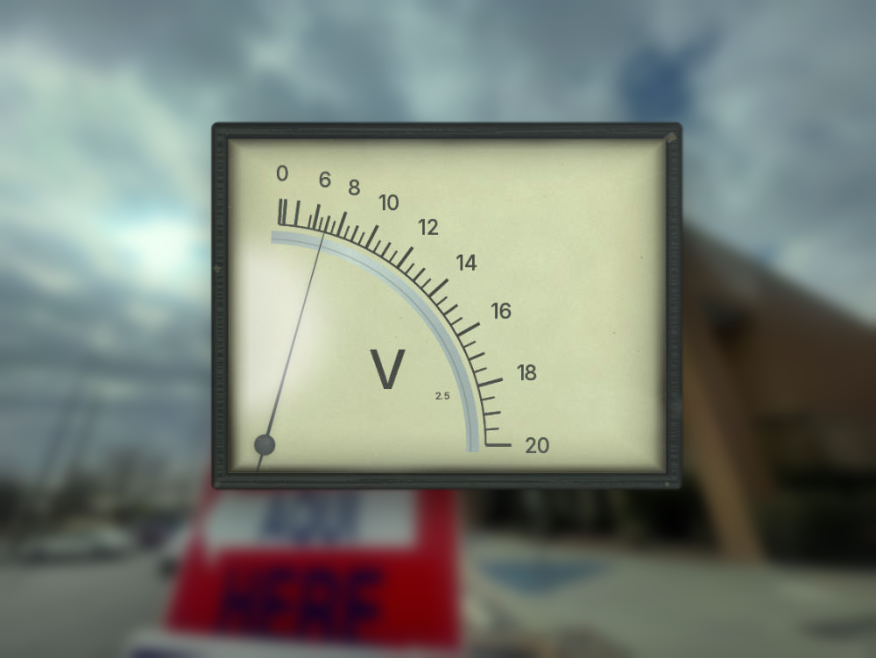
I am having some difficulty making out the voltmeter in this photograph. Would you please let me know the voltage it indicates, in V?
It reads 7 V
